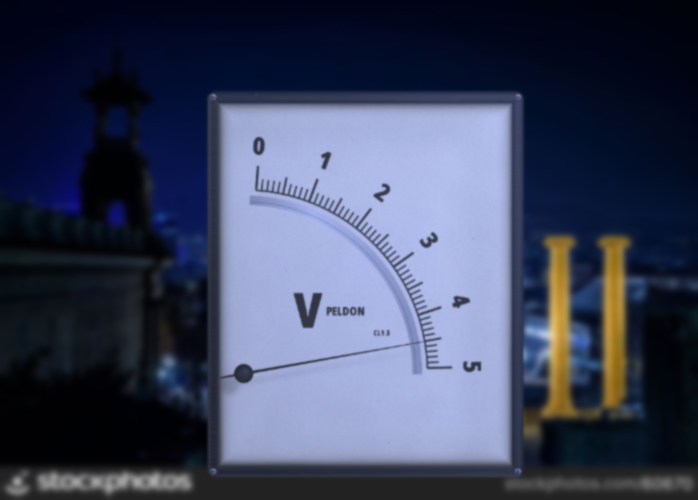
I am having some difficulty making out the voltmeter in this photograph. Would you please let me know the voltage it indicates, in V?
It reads 4.5 V
